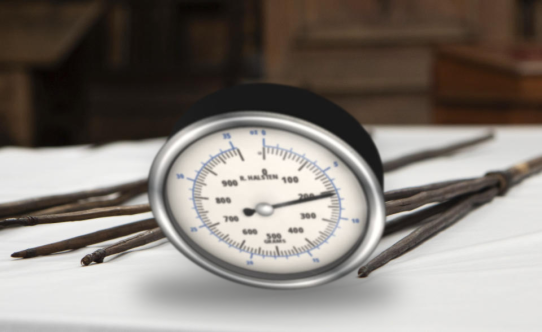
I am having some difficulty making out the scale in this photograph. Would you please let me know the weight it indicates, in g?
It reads 200 g
